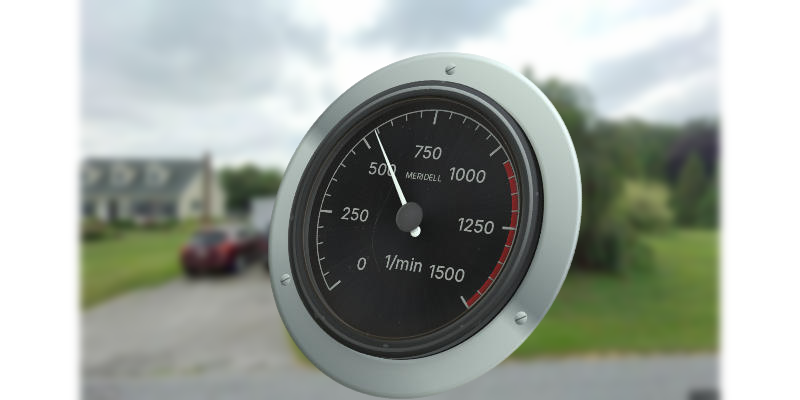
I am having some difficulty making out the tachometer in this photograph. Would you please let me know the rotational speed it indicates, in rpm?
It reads 550 rpm
